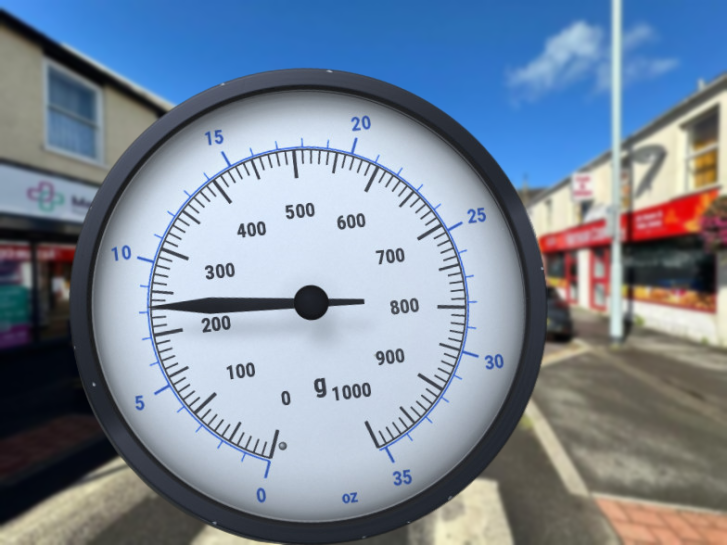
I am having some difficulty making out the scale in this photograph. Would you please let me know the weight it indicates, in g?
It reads 230 g
